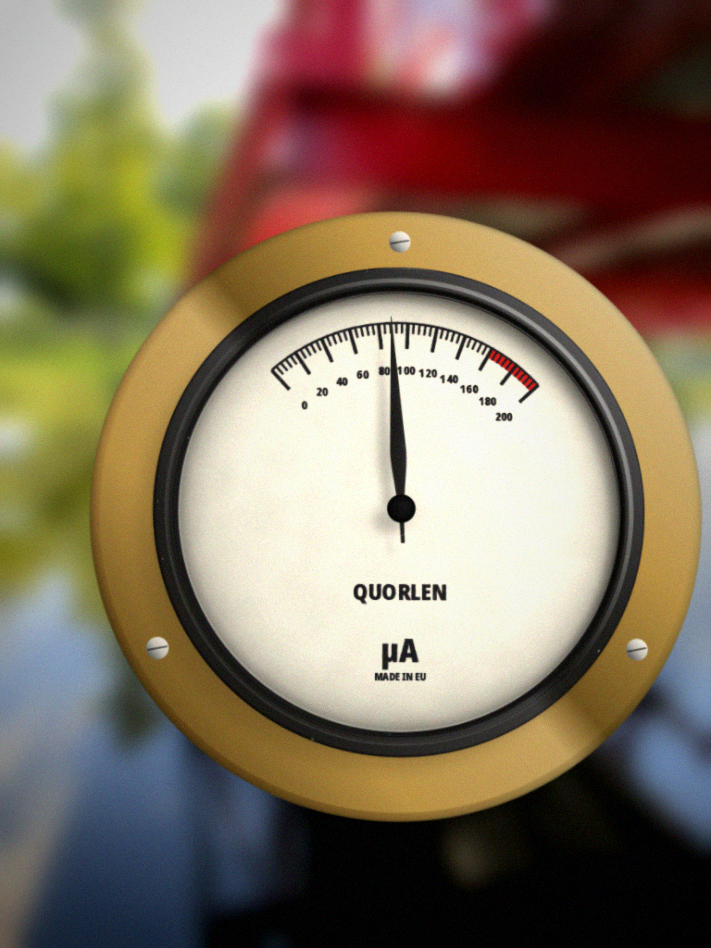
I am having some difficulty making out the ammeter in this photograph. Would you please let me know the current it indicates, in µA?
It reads 88 µA
